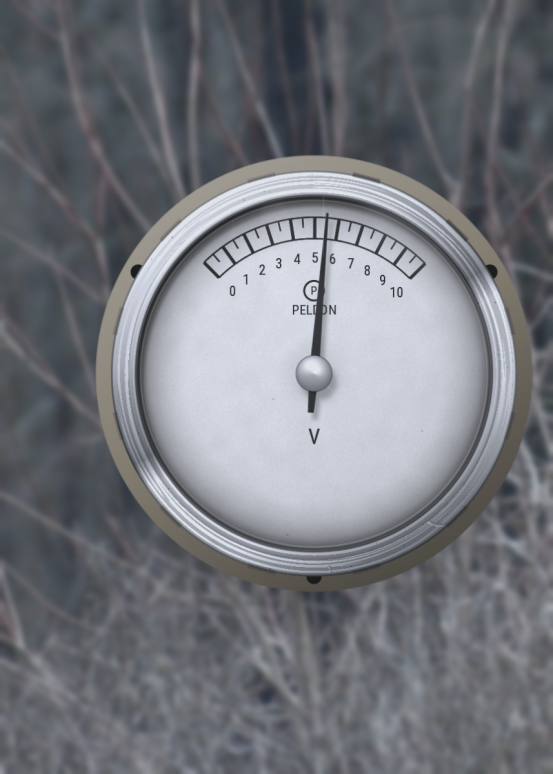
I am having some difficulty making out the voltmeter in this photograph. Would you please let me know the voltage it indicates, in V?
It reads 5.5 V
